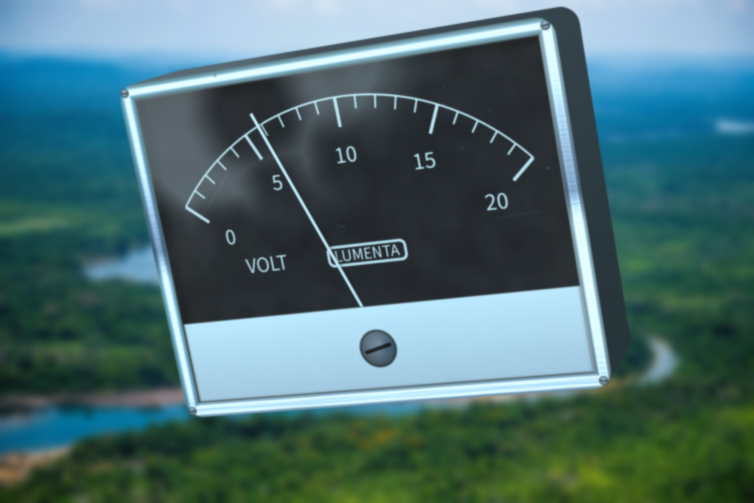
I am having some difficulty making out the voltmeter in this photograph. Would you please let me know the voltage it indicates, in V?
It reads 6 V
